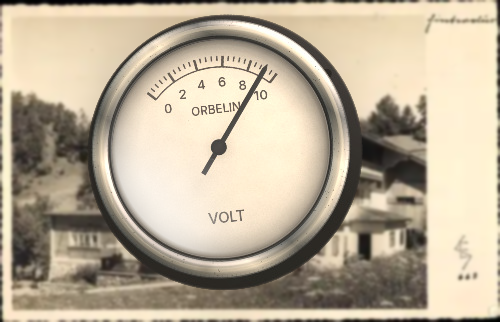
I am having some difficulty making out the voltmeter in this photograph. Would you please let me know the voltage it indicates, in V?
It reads 9.2 V
